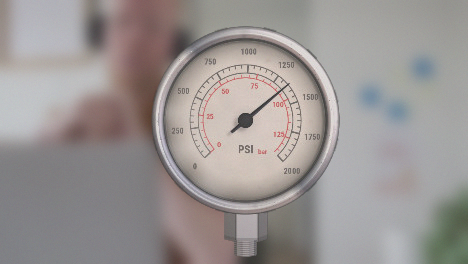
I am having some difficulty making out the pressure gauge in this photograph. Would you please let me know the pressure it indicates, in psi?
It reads 1350 psi
